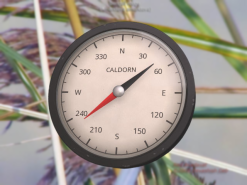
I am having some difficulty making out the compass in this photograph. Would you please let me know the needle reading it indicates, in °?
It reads 230 °
